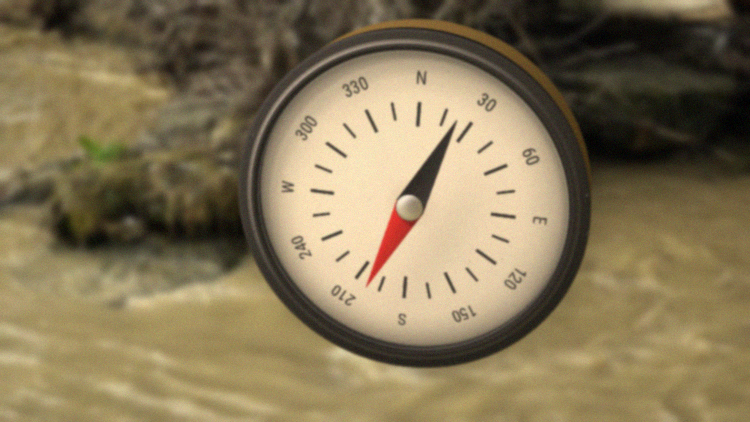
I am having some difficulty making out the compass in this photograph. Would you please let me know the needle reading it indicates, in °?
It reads 202.5 °
